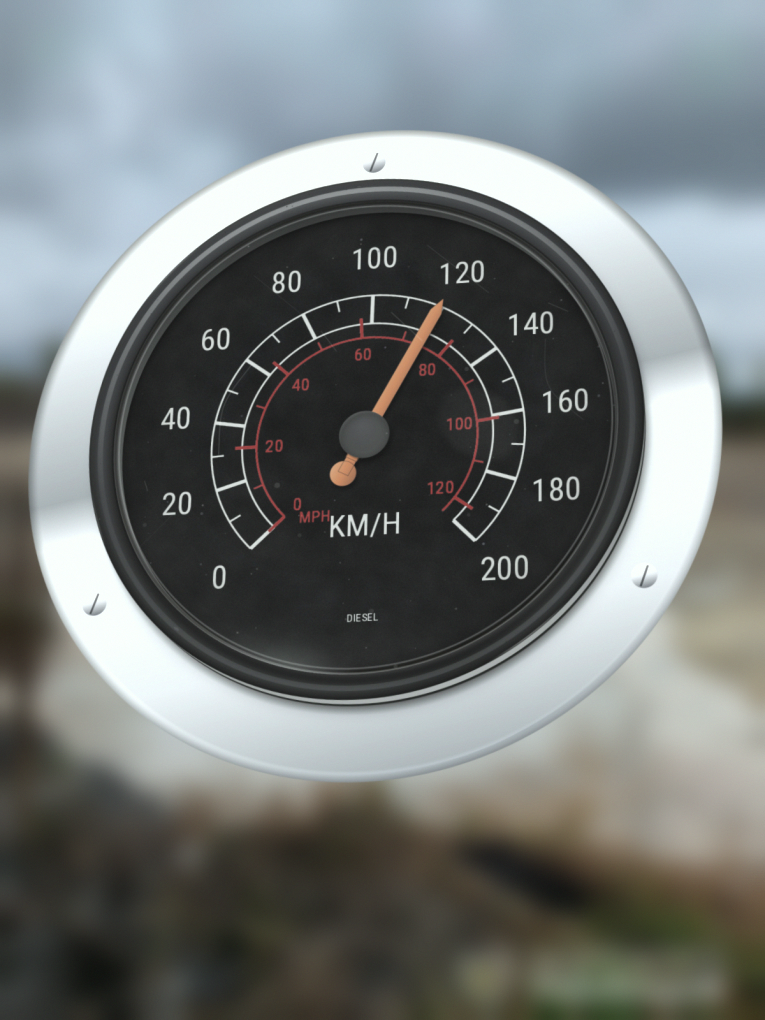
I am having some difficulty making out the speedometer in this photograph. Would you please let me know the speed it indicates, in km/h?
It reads 120 km/h
